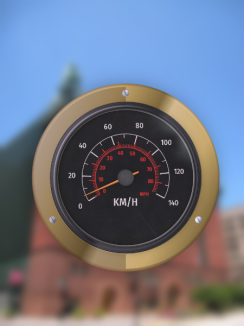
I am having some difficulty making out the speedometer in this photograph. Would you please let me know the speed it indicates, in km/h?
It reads 5 km/h
